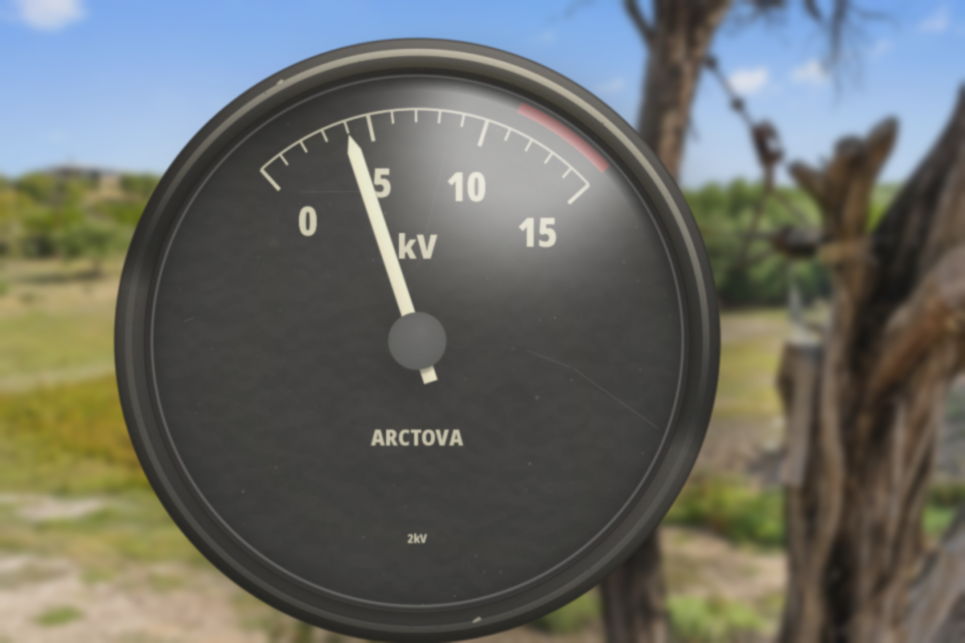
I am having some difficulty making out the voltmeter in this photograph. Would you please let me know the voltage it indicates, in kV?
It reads 4 kV
